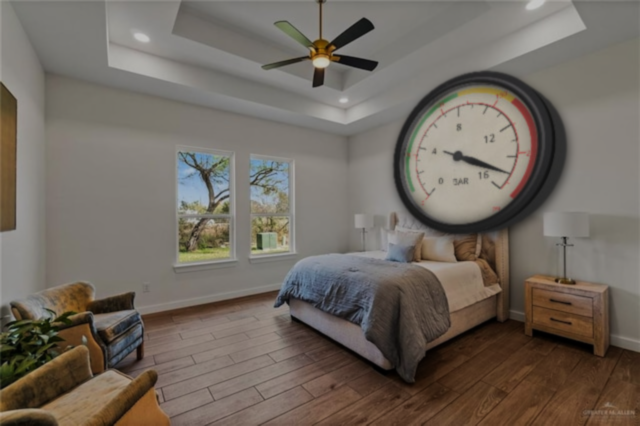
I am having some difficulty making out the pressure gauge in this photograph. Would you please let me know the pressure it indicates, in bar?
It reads 15 bar
